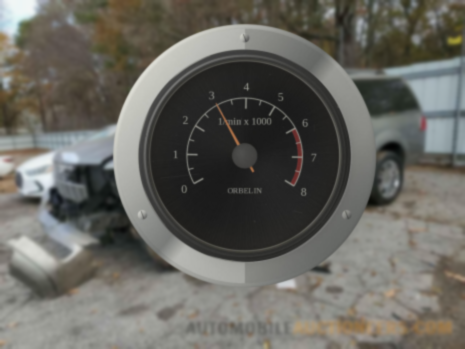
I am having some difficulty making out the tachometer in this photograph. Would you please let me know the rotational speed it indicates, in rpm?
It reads 3000 rpm
